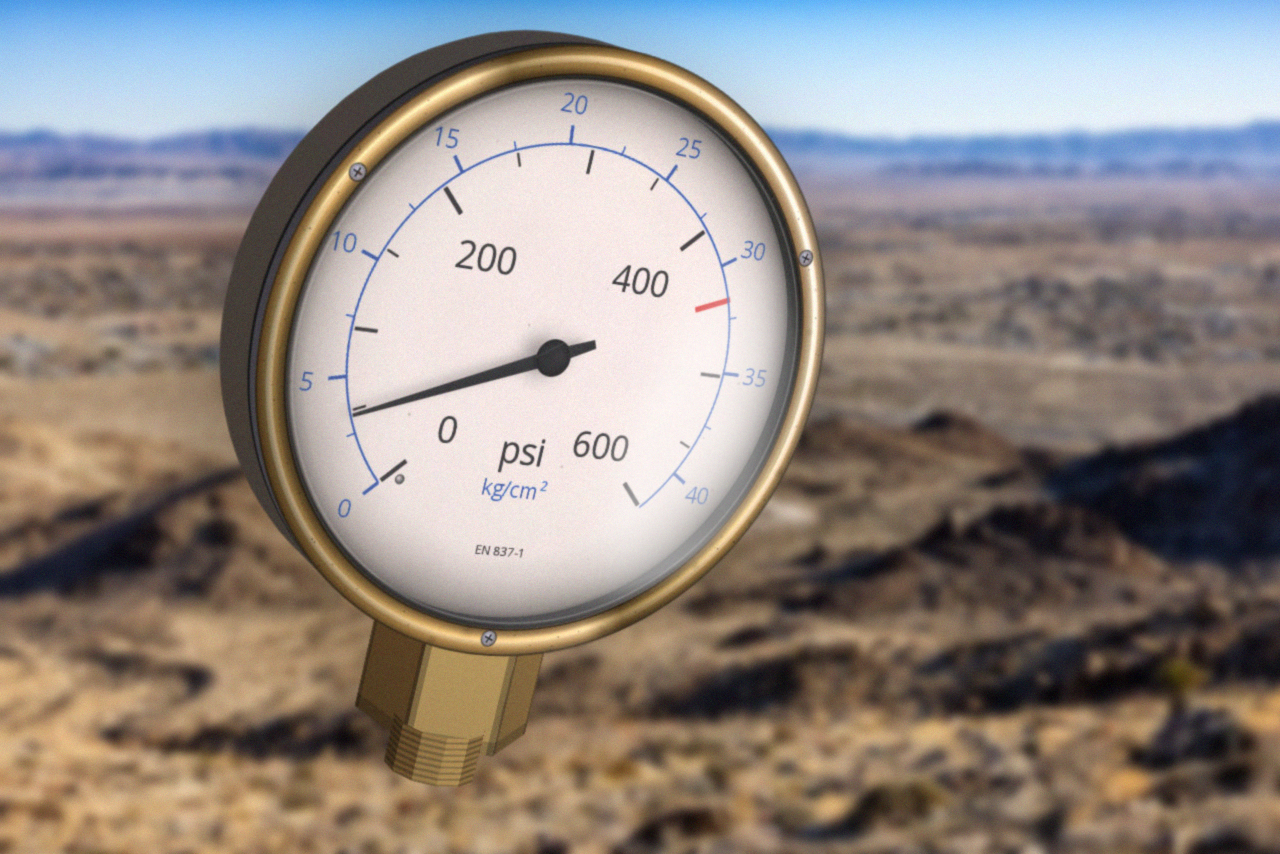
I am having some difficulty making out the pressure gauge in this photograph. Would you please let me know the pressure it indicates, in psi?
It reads 50 psi
